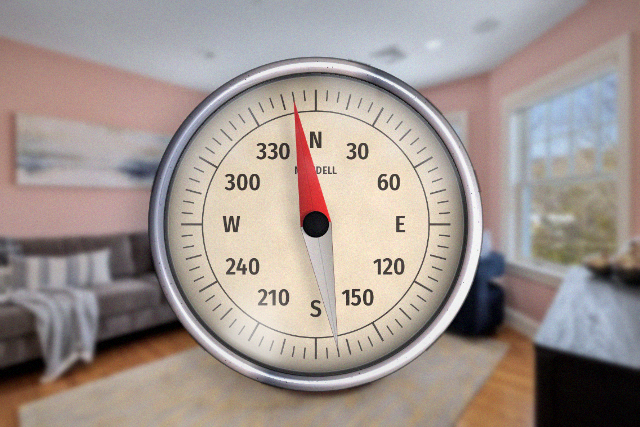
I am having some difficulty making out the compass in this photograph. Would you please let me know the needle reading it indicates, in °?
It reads 350 °
